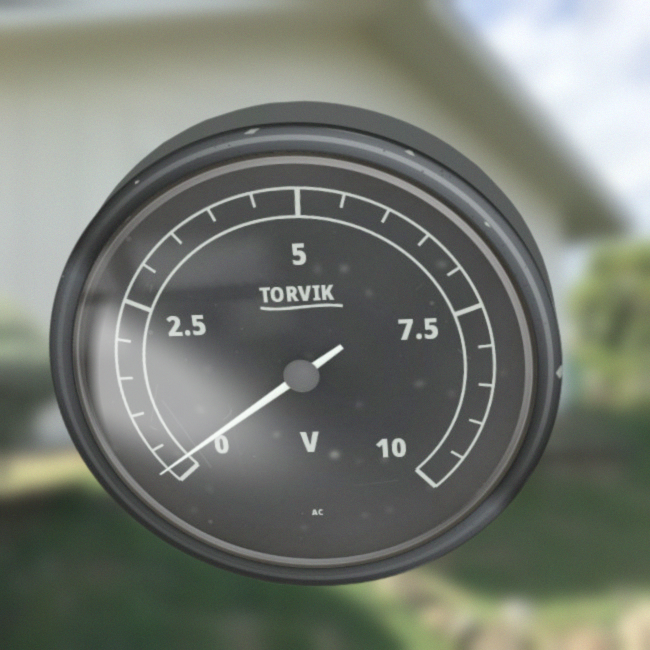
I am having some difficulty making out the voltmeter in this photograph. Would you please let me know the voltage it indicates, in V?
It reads 0.25 V
